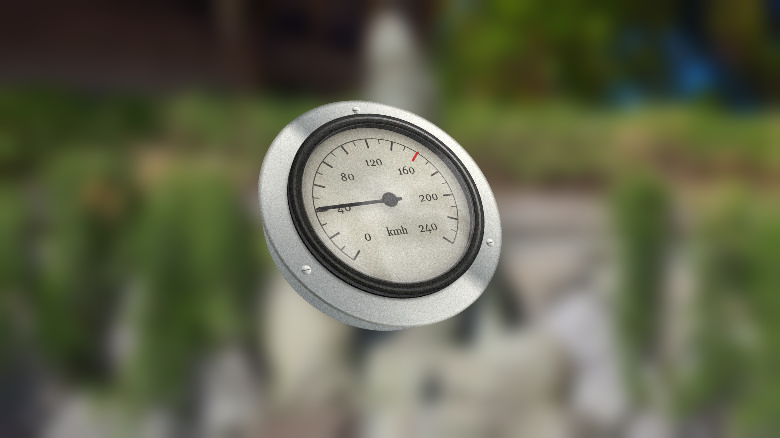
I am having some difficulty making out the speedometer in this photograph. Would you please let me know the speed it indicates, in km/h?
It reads 40 km/h
